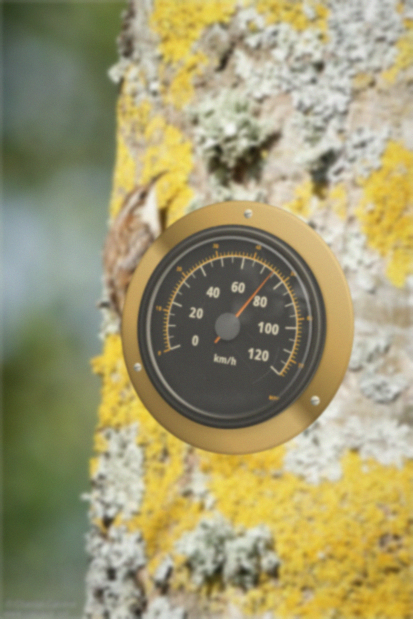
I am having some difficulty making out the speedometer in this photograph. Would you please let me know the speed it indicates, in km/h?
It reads 75 km/h
